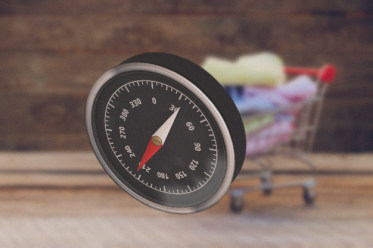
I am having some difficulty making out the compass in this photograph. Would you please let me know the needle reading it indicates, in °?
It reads 215 °
